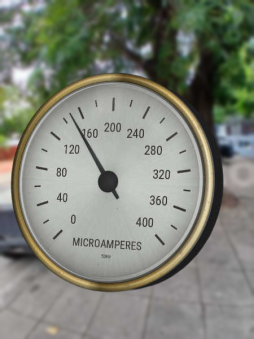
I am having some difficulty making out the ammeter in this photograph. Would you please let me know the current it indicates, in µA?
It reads 150 µA
